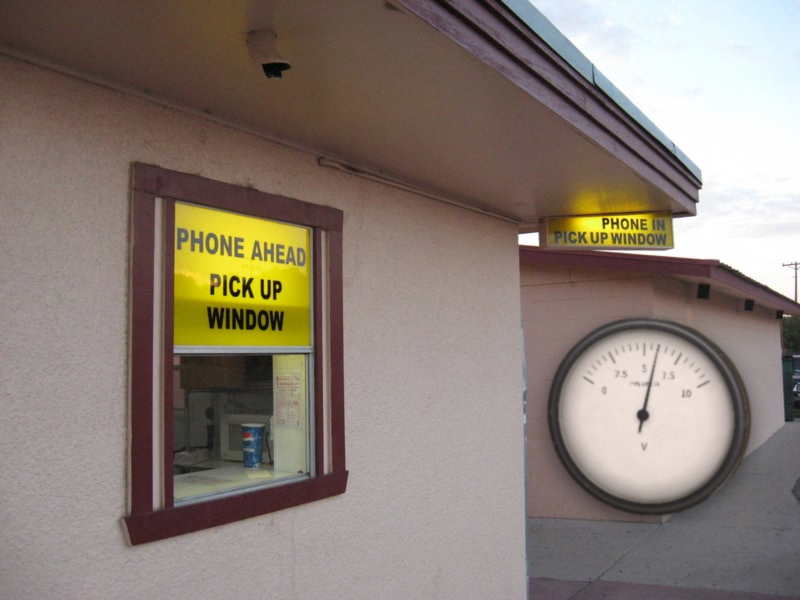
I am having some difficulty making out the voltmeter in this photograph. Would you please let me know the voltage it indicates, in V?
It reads 6 V
